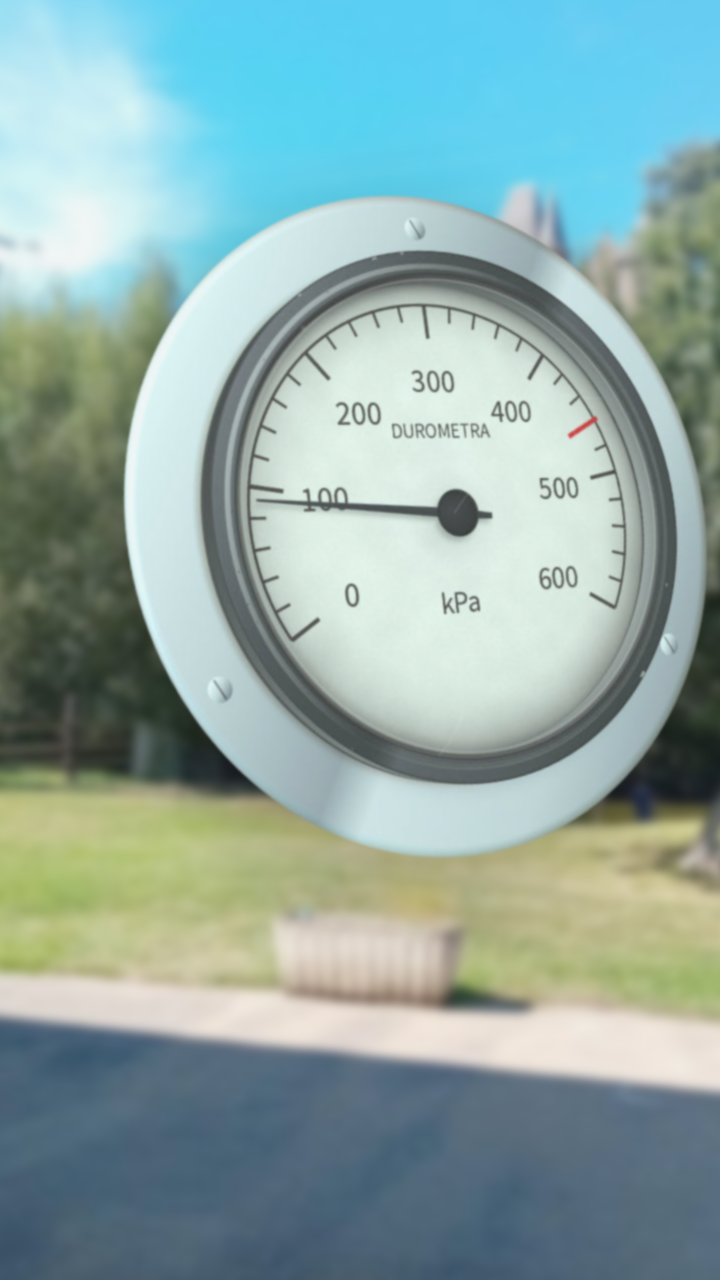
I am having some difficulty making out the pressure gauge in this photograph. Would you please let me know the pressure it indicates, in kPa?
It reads 90 kPa
